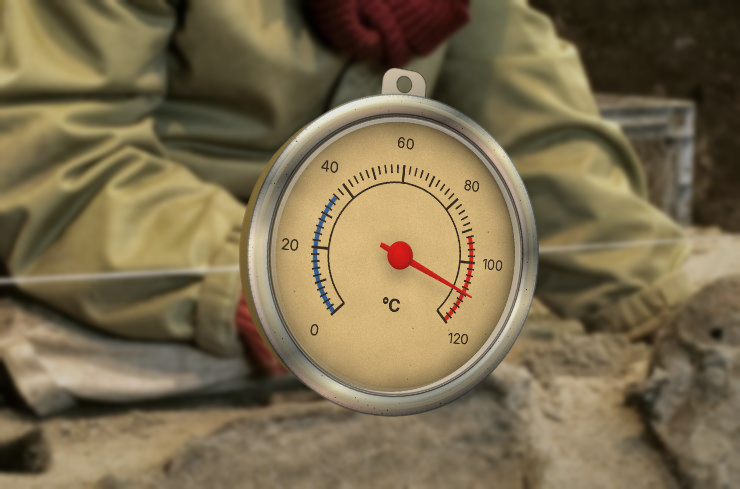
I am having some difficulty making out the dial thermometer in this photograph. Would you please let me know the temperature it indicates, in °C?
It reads 110 °C
